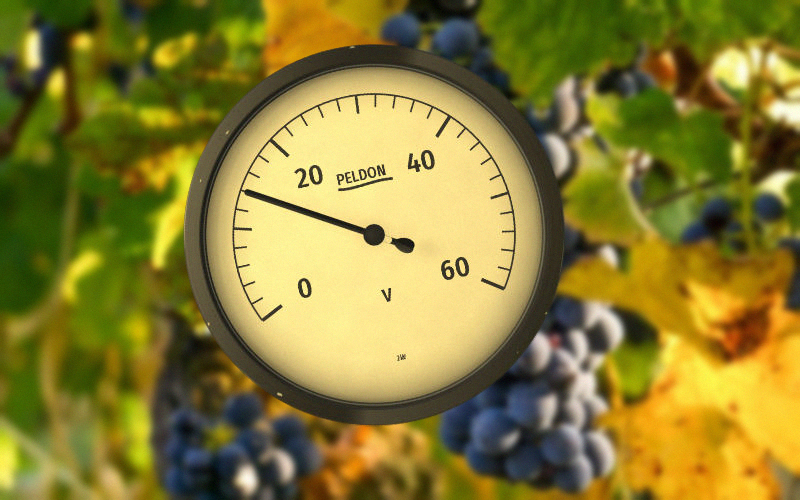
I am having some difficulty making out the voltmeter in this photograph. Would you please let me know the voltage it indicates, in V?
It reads 14 V
